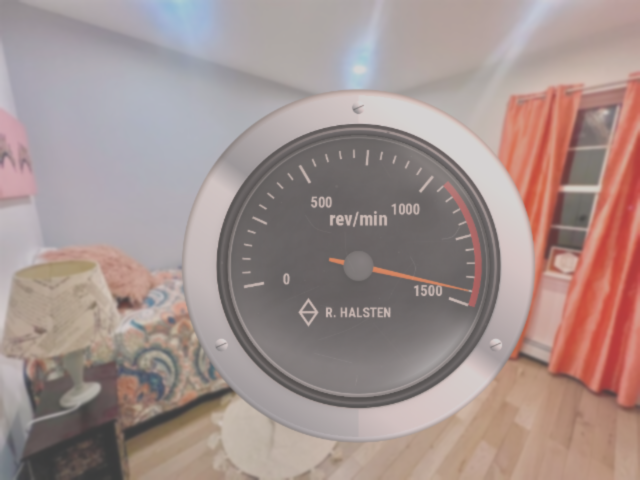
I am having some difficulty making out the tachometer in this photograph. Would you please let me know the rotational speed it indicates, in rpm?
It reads 1450 rpm
